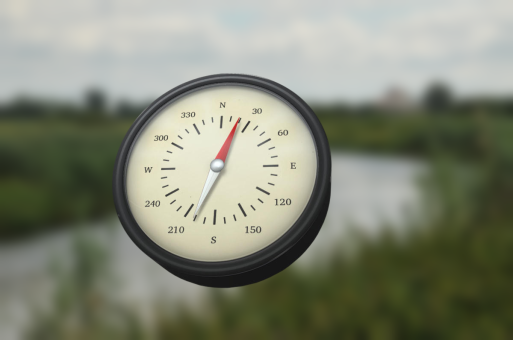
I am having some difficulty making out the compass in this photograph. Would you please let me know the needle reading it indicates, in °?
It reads 20 °
